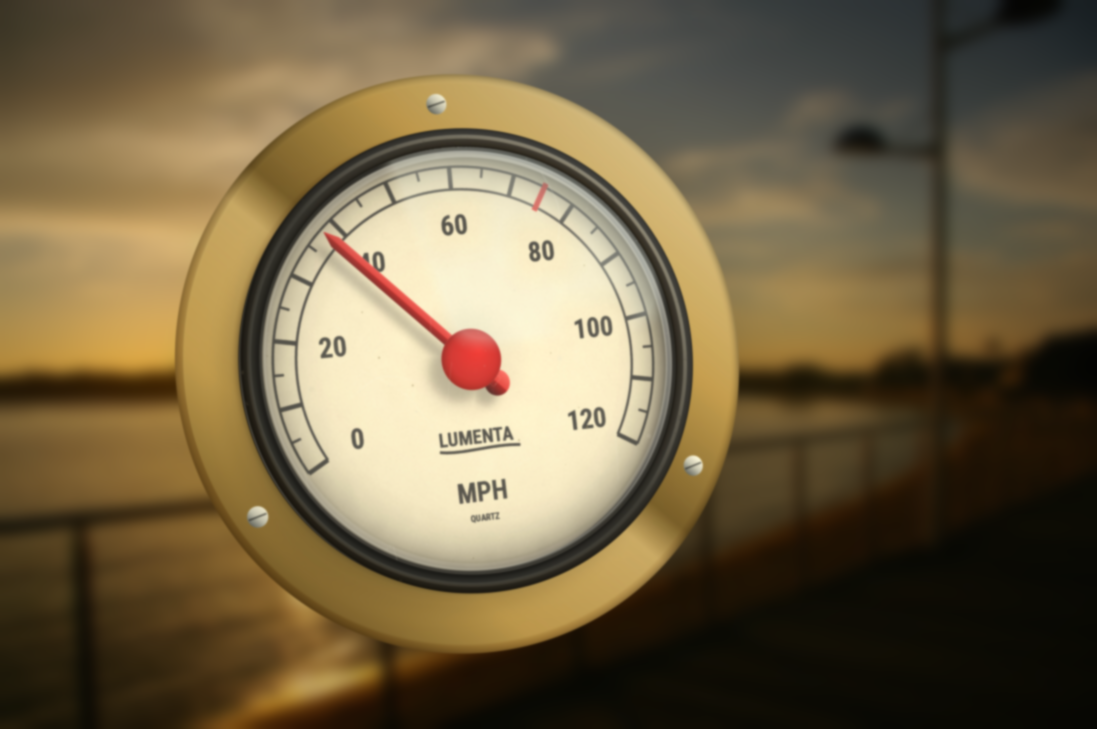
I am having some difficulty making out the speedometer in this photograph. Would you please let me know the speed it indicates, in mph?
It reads 37.5 mph
